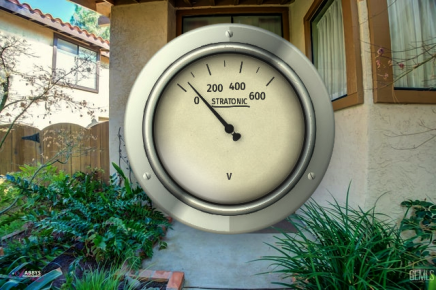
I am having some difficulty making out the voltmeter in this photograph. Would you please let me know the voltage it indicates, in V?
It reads 50 V
